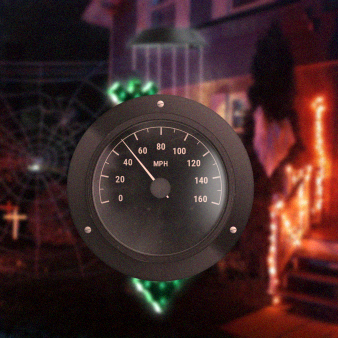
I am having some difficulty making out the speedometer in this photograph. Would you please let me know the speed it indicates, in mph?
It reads 50 mph
